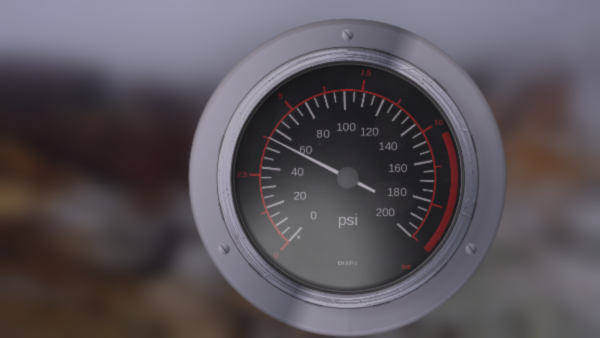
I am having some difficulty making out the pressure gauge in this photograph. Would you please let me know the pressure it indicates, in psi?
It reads 55 psi
